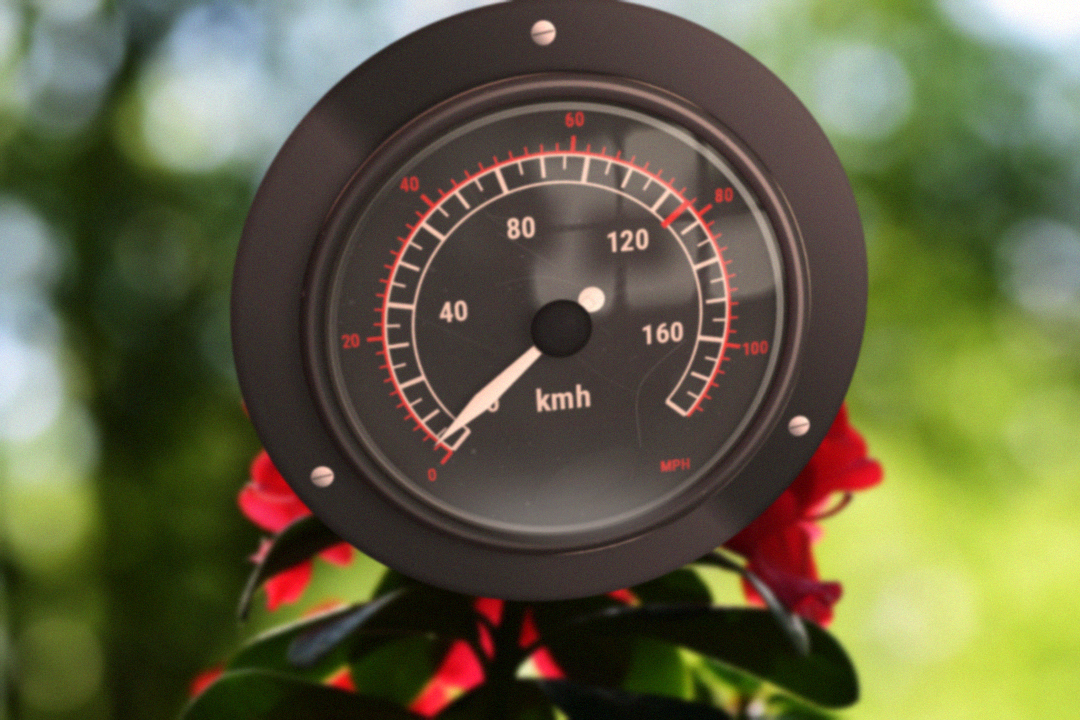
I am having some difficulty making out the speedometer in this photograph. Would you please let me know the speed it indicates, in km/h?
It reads 5 km/h
